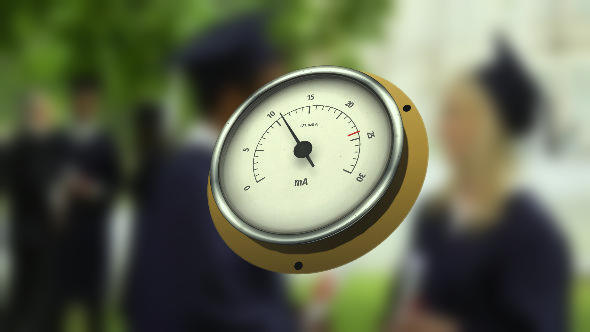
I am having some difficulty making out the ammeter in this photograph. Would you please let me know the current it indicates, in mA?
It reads 11 mA
